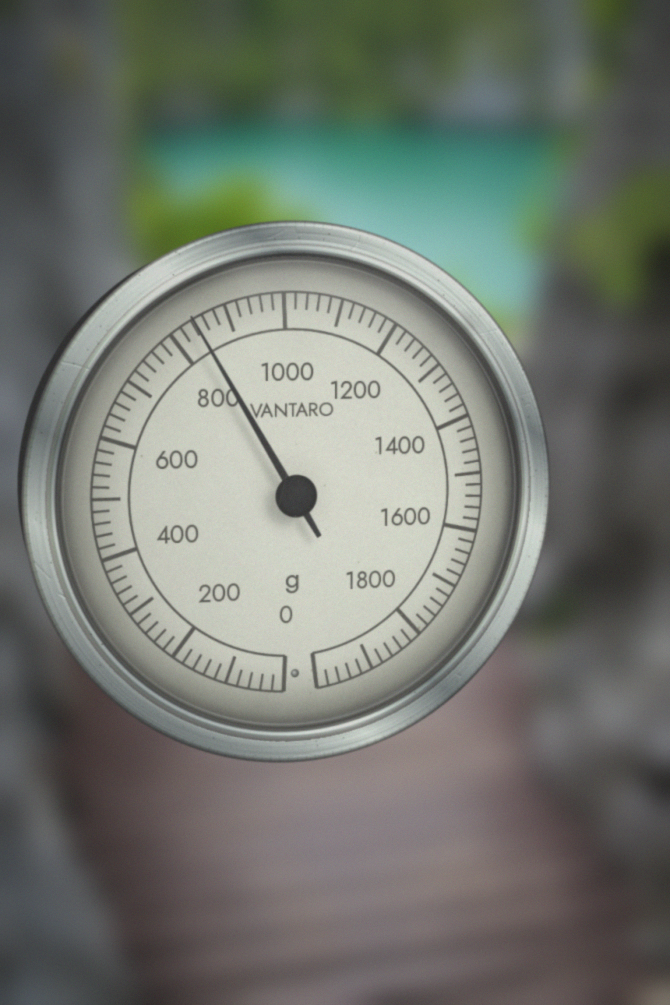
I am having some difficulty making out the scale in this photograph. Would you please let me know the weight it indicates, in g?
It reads 840 g
